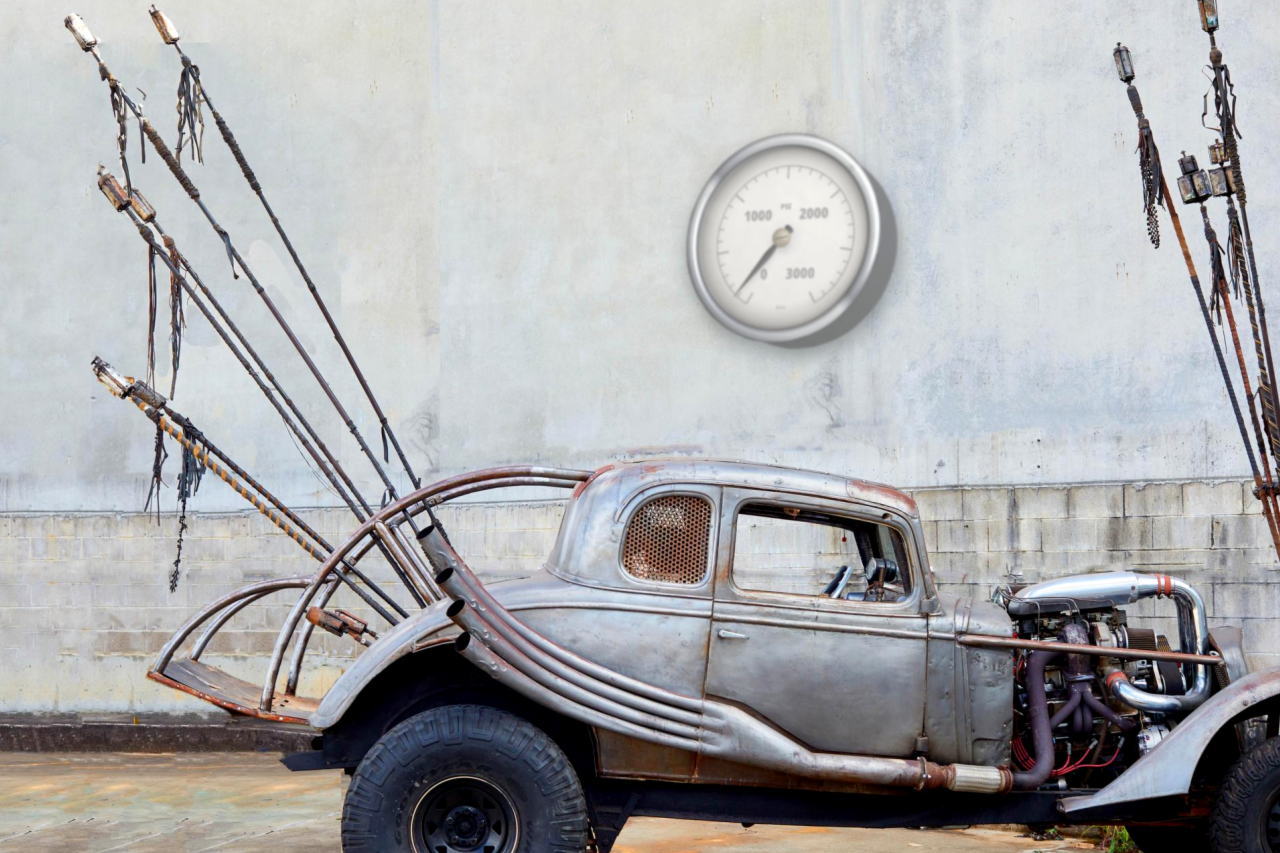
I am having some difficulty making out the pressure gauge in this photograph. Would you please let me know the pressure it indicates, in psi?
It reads 100 psi
